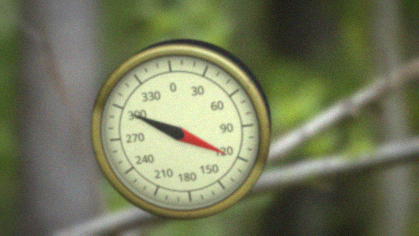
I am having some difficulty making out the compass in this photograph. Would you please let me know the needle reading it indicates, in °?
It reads 120 °
